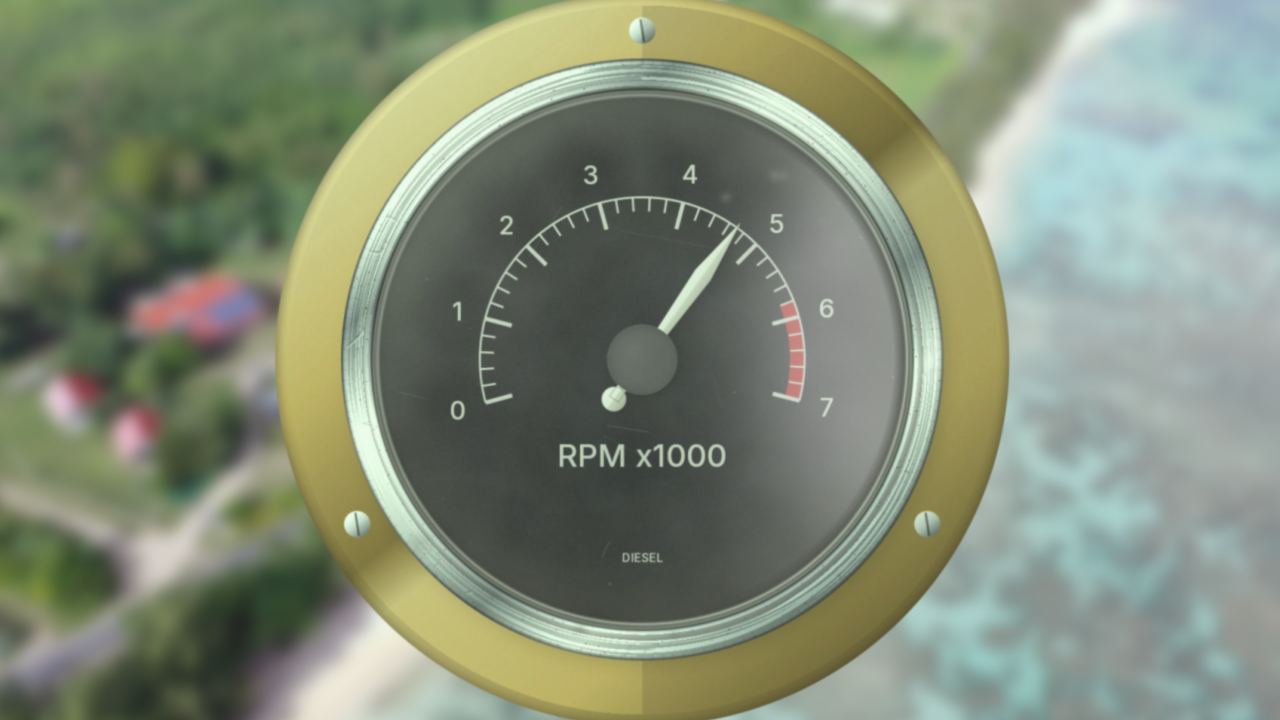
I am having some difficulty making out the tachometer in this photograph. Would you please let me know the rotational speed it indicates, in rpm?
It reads 4700 rpm
